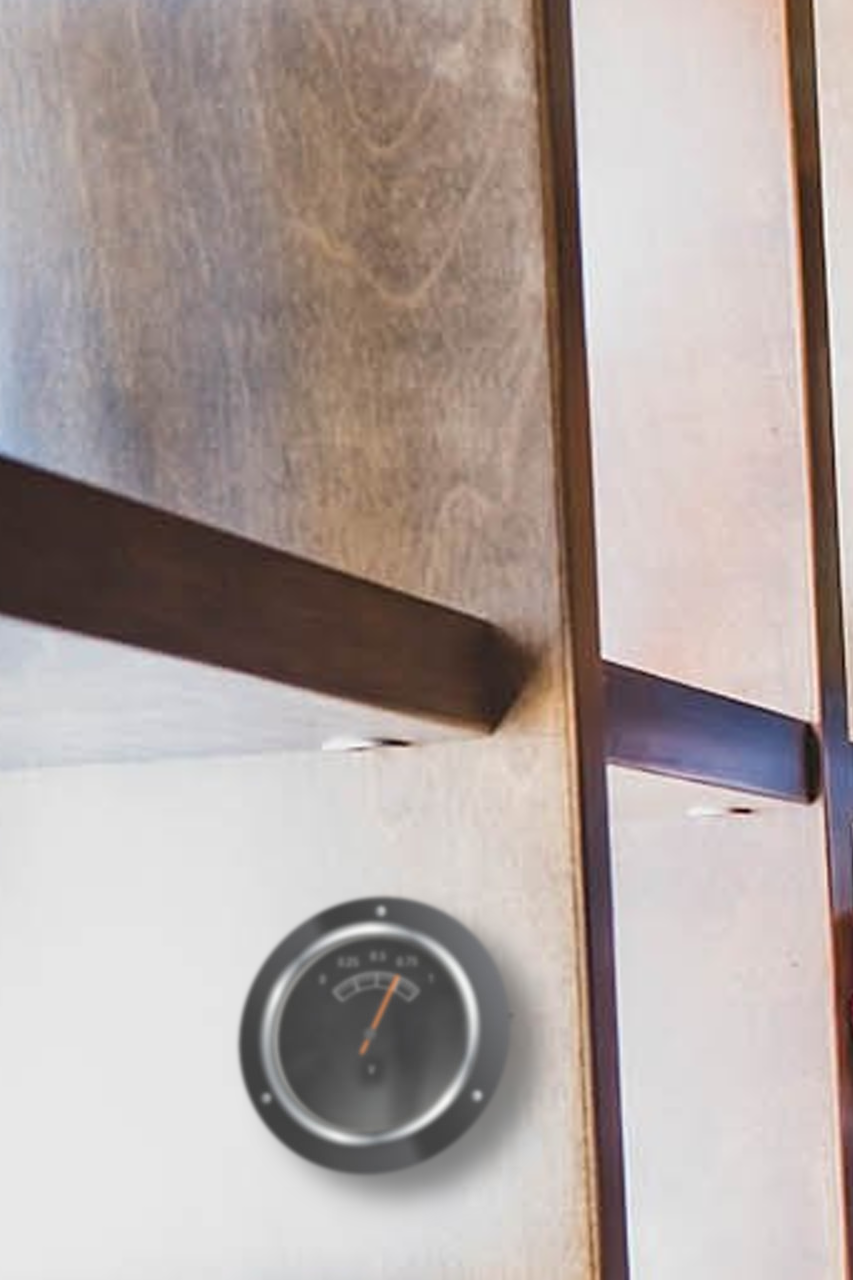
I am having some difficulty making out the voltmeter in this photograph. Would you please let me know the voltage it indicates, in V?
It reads 0.75 V
